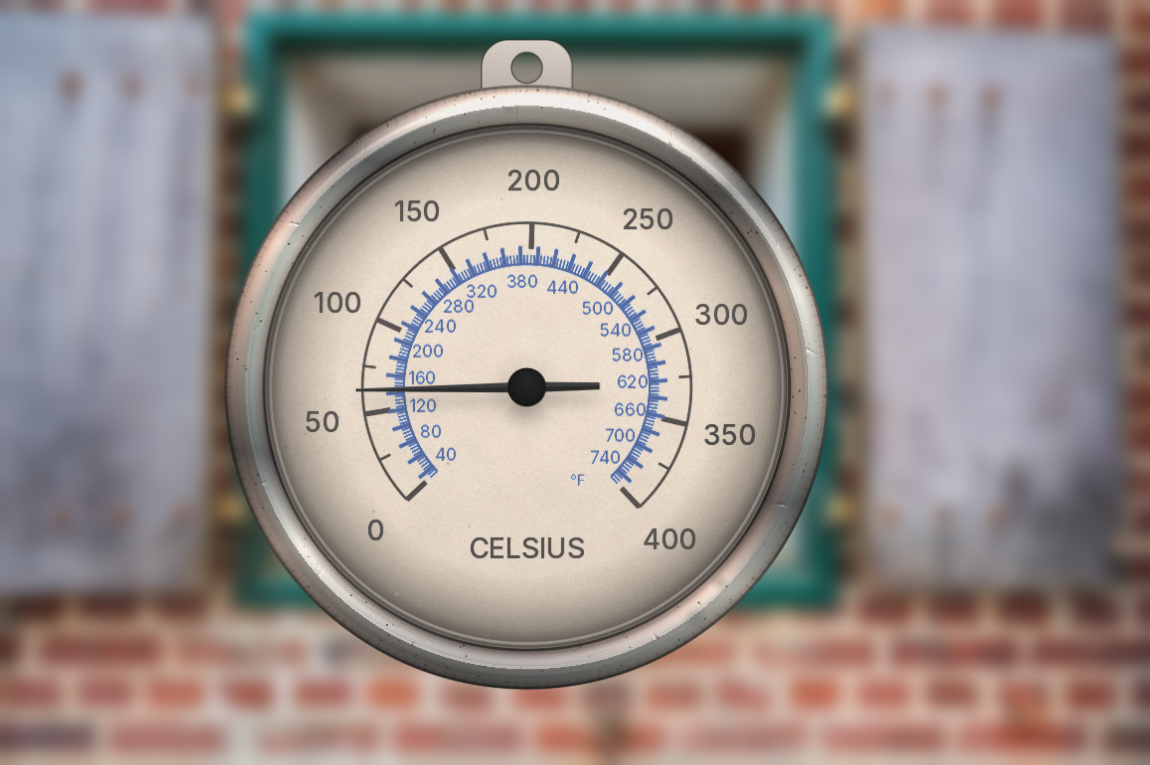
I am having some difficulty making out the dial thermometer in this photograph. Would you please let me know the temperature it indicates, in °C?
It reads 62.5 °C
